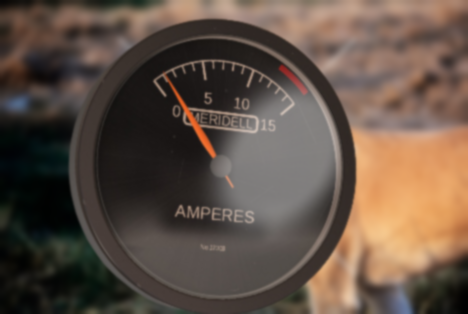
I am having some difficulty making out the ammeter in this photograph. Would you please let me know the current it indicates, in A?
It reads 1 A
